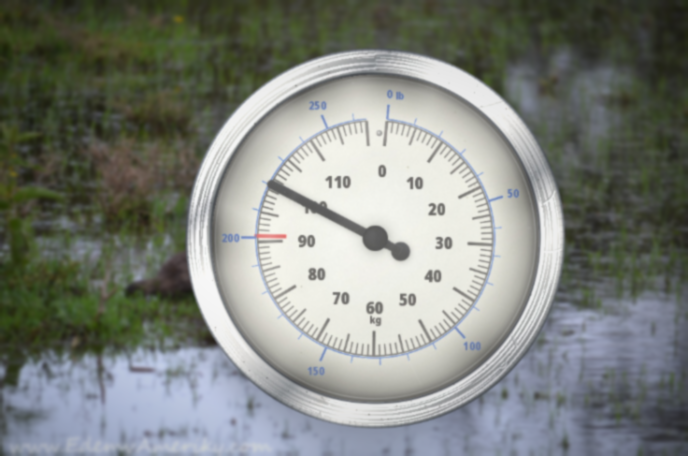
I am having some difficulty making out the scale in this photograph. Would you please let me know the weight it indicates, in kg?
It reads 100 kg
